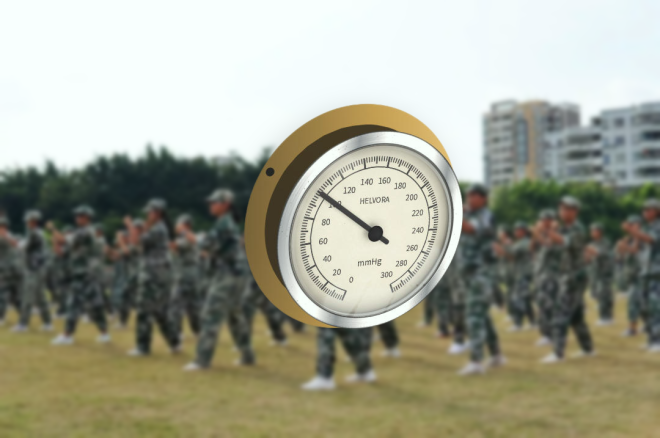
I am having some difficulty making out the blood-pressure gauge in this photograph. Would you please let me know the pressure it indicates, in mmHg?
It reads 100 mmHg
